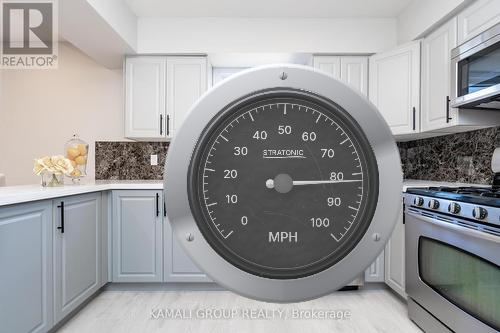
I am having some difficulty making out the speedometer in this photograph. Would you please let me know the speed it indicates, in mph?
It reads 82 mph
